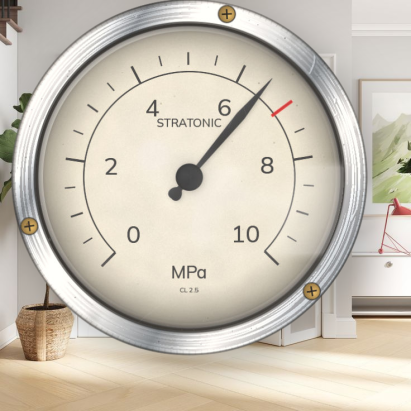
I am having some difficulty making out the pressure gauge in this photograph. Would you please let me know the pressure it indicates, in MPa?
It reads 6.5 MPa
